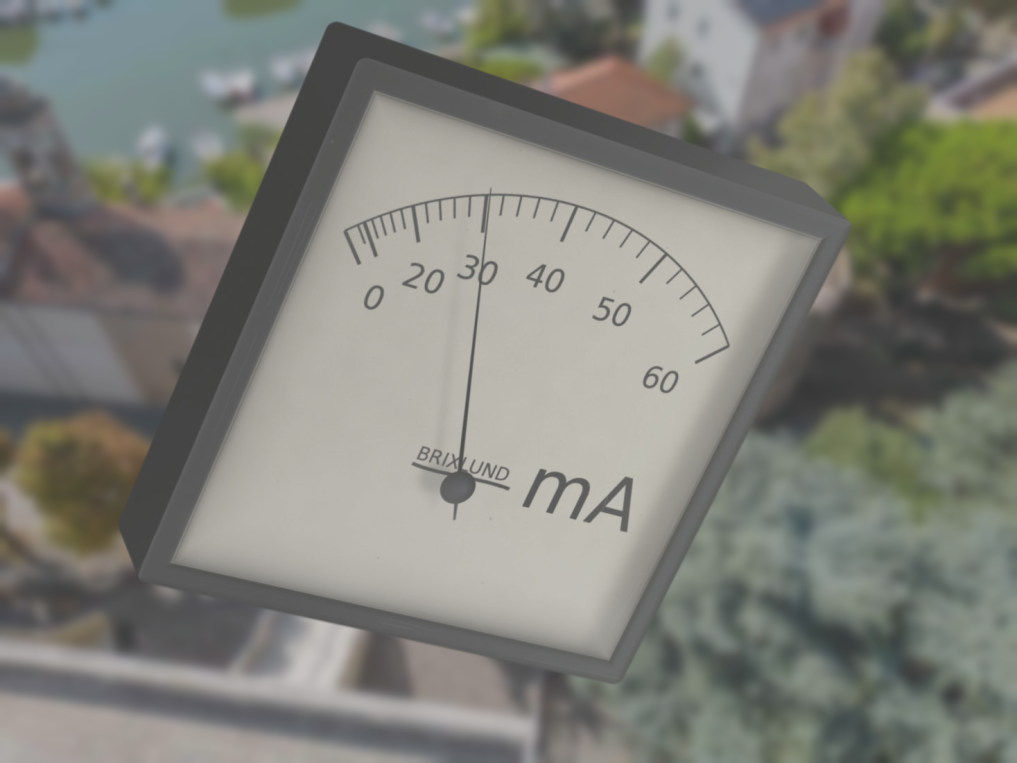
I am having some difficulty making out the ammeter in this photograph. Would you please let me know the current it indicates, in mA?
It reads 30 mA
